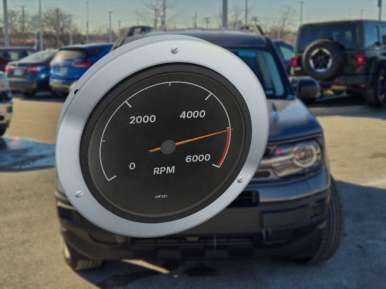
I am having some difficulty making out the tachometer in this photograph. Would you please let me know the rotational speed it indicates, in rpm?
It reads 5000 rpm
